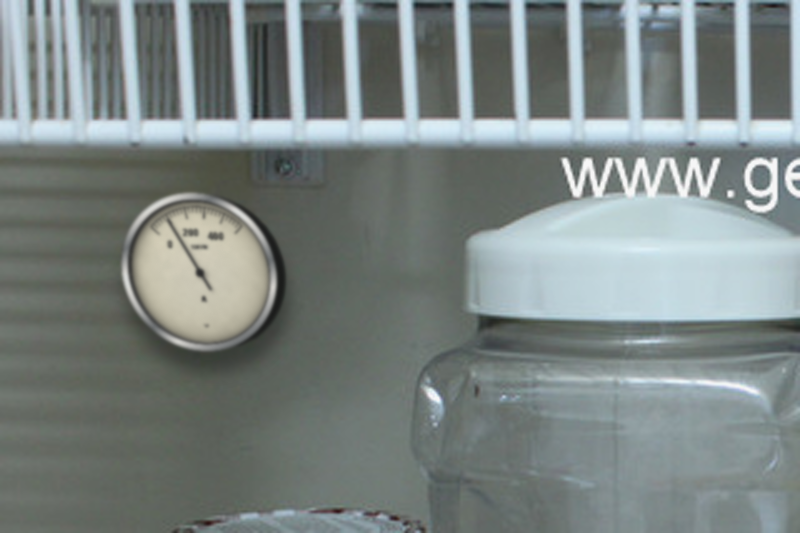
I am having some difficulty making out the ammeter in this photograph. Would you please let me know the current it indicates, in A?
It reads 100 A
